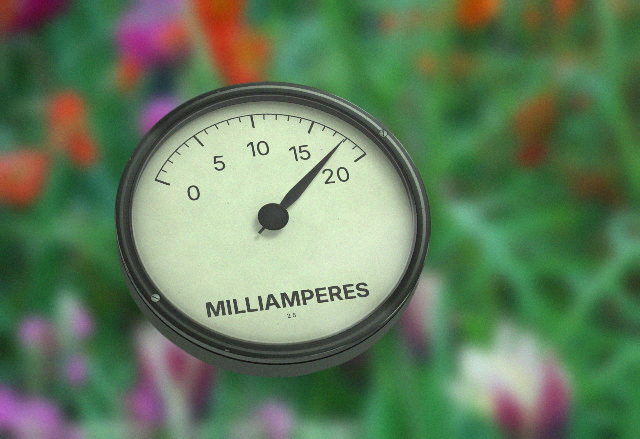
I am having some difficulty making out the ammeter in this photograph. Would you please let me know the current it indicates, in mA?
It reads 18 mA
